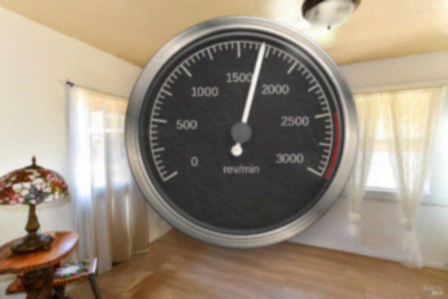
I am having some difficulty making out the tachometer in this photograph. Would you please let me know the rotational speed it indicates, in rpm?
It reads 1700 rpm
